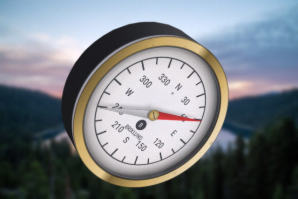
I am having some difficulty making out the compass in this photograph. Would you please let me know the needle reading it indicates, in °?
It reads 60 °
